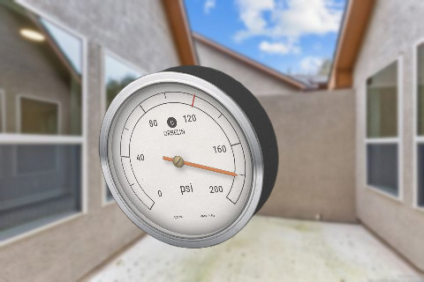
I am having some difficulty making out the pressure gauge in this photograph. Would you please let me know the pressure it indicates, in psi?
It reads 180 psi
